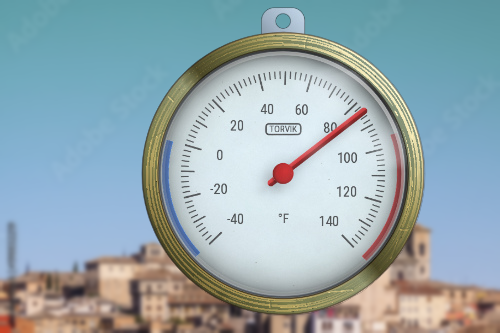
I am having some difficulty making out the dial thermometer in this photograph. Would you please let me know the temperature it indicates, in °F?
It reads 84 °F
